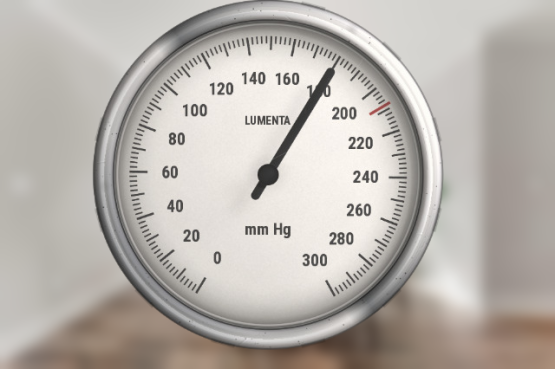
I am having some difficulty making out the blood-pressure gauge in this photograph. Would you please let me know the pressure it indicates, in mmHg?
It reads 180 mmHg
